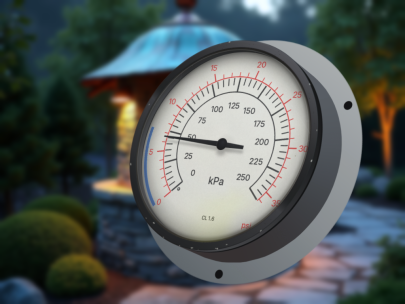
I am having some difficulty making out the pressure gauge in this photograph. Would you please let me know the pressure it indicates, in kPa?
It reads 45 kPa
